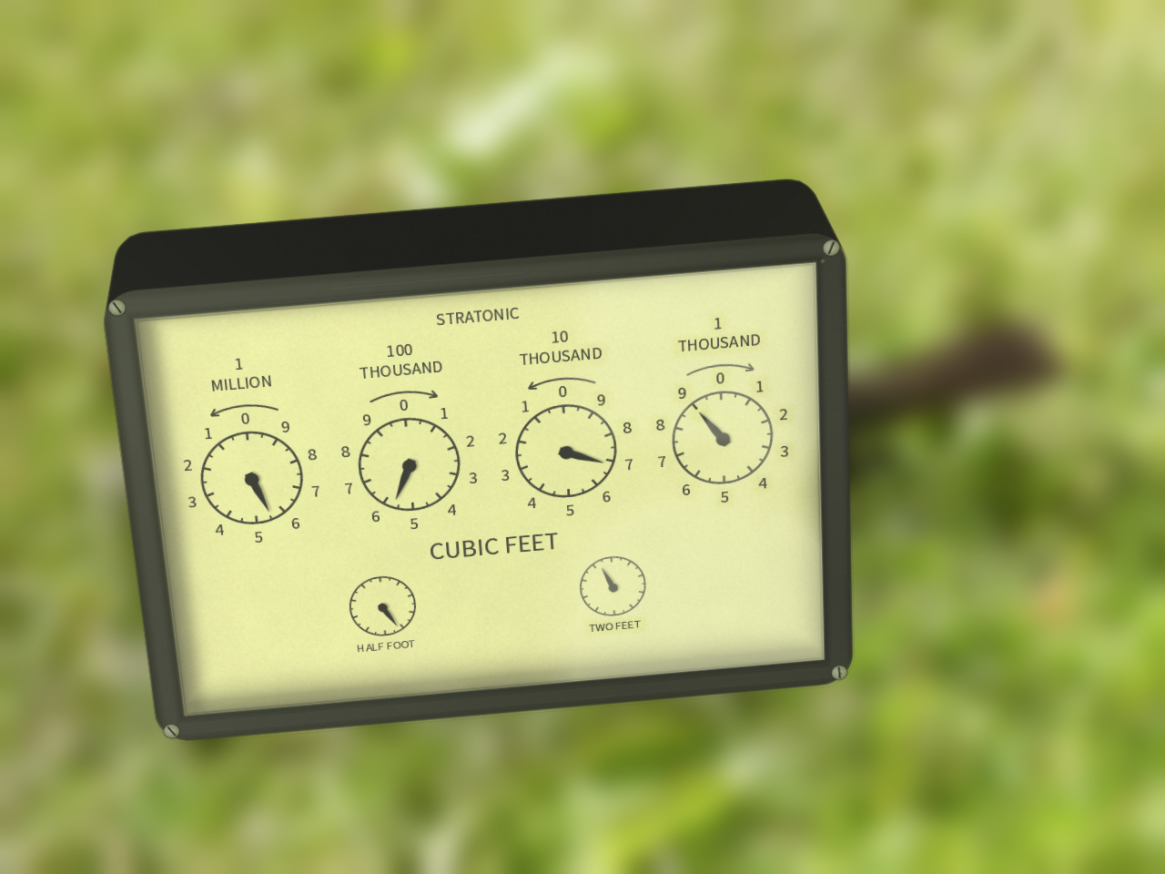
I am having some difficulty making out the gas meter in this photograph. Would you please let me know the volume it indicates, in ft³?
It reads 556900 ft³
